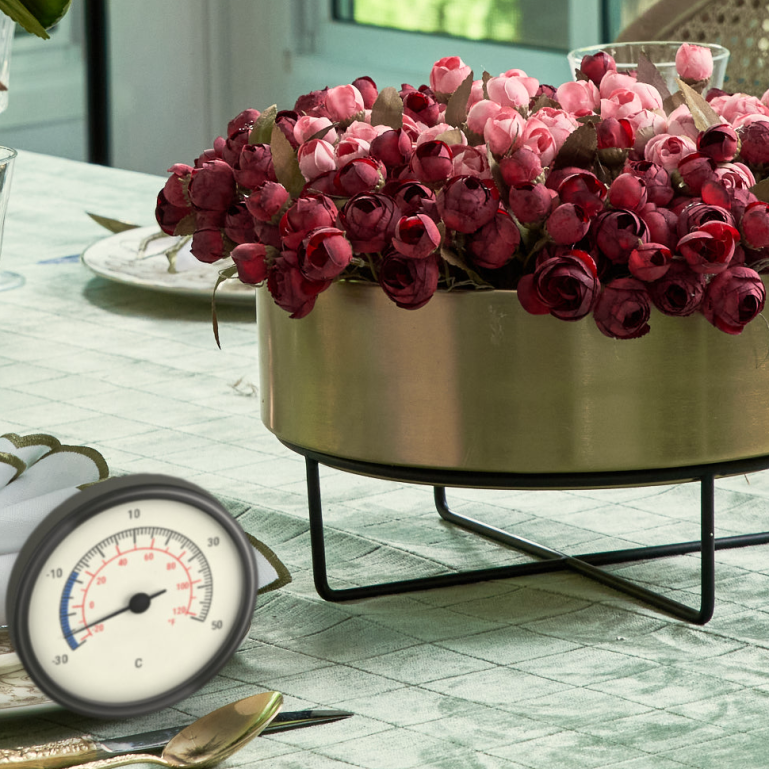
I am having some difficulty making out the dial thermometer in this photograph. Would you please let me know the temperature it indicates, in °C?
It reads -25 °C
